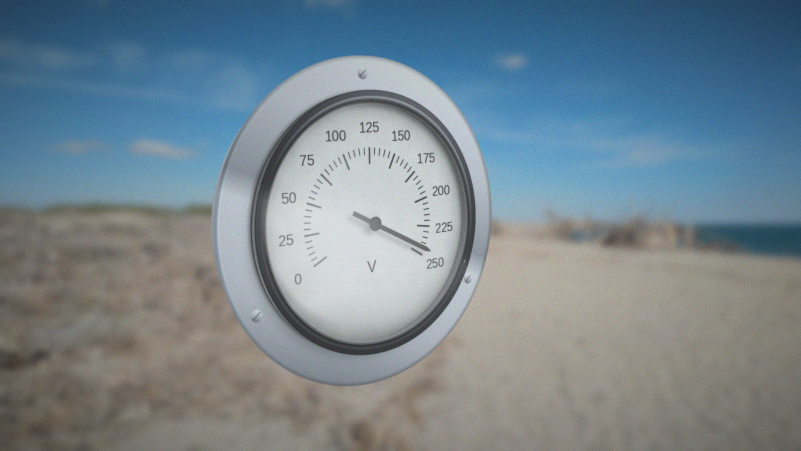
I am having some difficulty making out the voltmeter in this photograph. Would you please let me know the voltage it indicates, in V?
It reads 245 V
